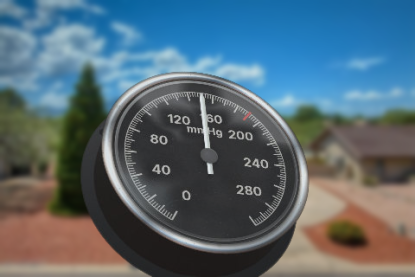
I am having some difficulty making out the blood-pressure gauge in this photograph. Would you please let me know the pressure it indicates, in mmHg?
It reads 150 mmHg
